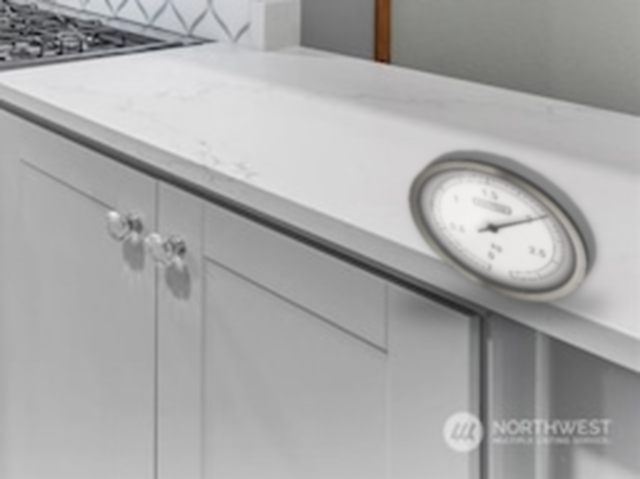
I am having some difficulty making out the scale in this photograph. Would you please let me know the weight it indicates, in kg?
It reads 2 kg
